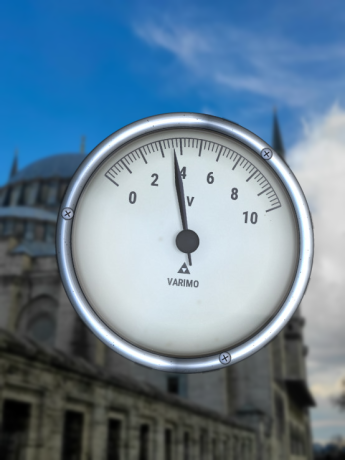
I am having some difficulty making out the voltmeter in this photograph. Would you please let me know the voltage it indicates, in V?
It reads 3.6 V
